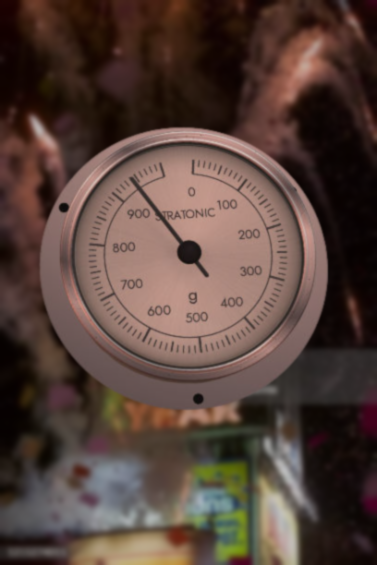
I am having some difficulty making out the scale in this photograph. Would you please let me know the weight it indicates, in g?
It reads 940 g
